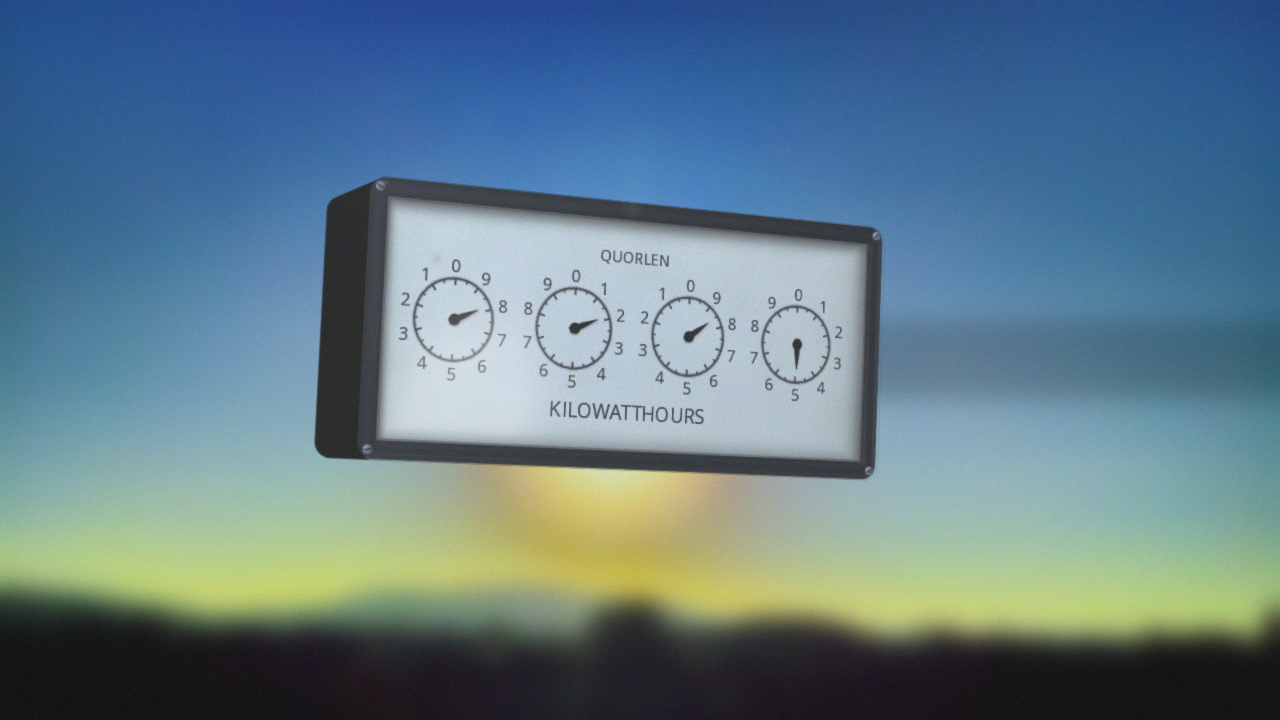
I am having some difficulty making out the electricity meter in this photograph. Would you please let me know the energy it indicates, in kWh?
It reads 8185 kWh
